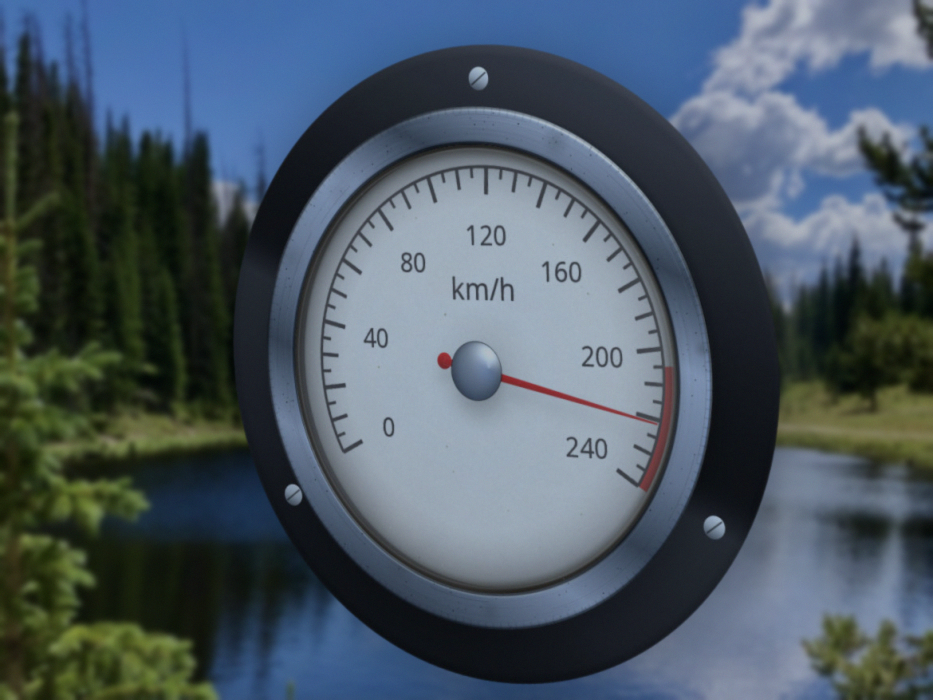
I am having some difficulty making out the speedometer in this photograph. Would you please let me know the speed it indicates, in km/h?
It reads 220 km/h
